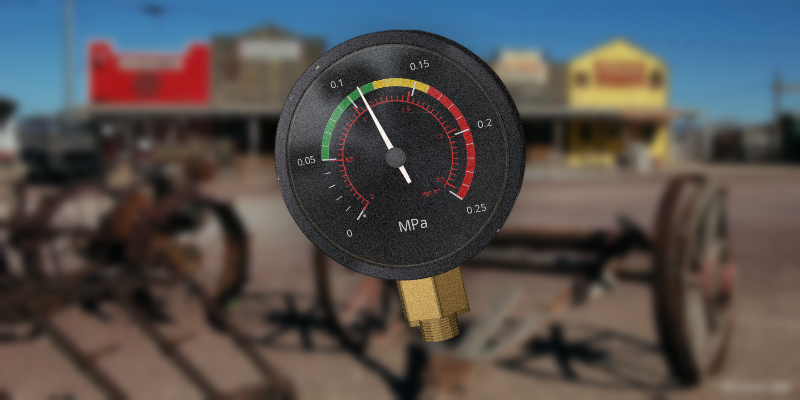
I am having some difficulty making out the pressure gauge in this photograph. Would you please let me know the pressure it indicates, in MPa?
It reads 0.11 MPa
